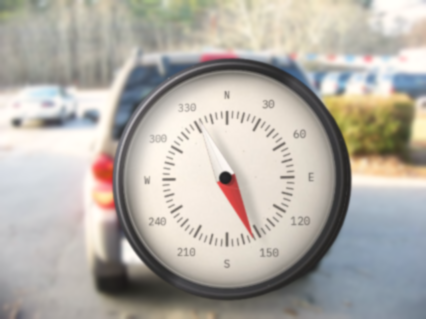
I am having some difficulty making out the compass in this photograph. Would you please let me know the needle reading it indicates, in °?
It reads 155 °
